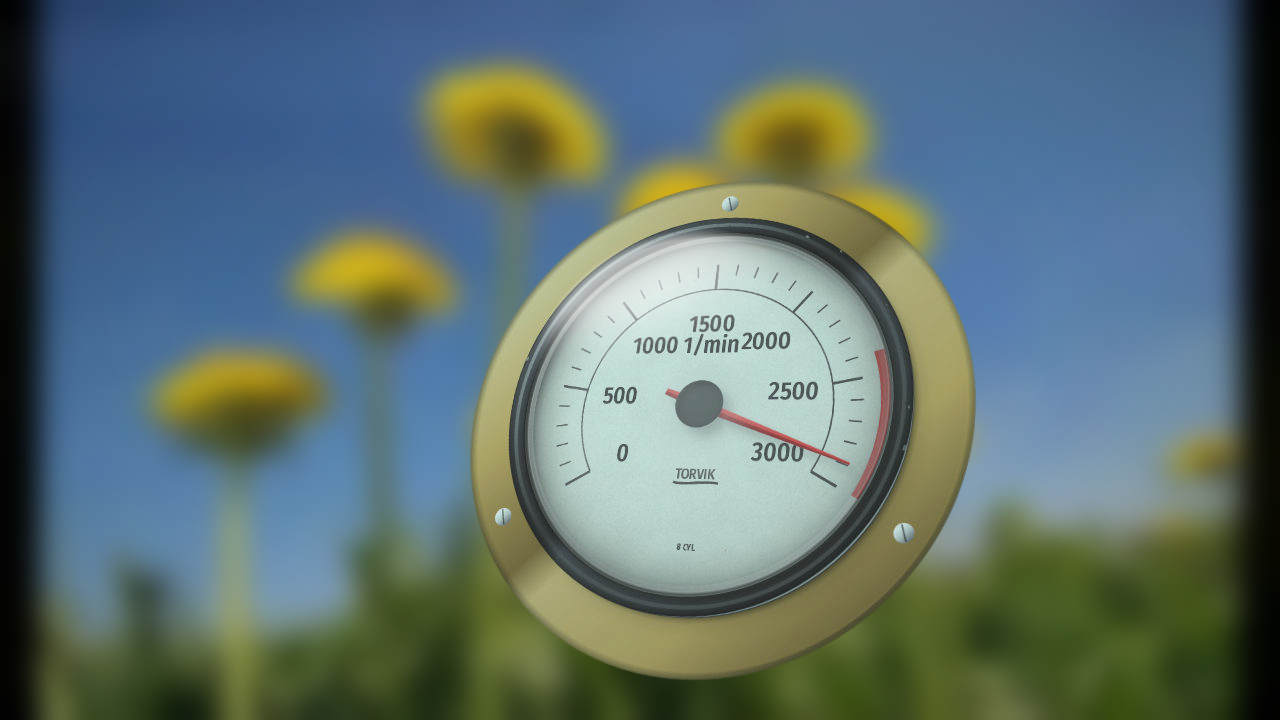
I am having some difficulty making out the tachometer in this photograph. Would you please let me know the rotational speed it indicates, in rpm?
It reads 2900 rpm
